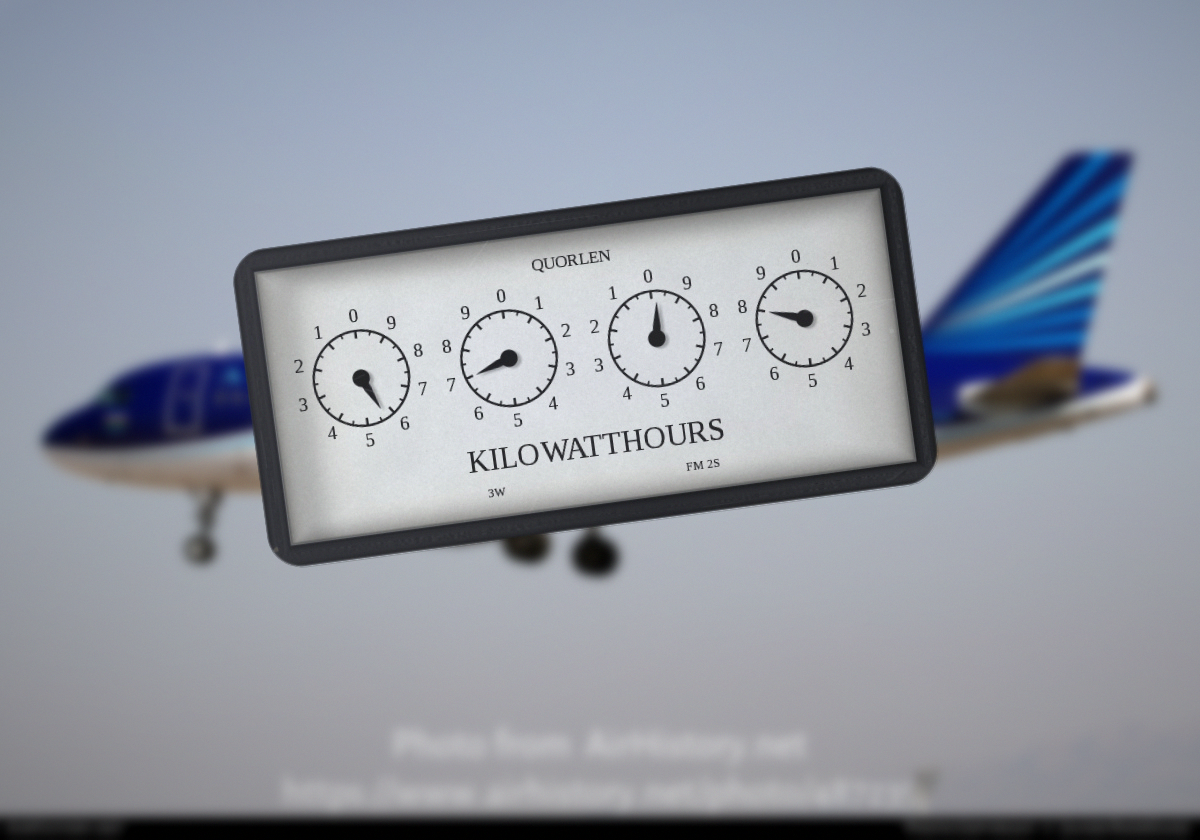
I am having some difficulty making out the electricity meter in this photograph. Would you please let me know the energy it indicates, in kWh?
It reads 5698 kWh
